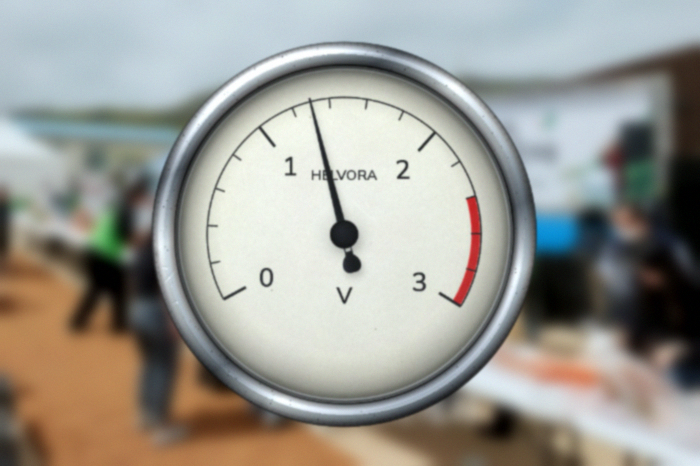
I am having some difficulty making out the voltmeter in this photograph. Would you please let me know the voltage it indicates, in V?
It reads 1.3 V
